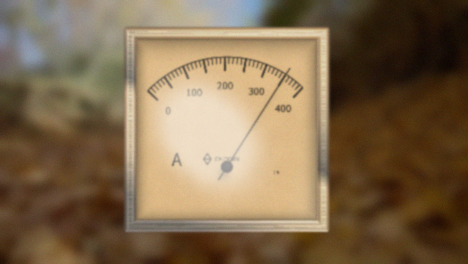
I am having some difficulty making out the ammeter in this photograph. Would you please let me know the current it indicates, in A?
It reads 350 A
